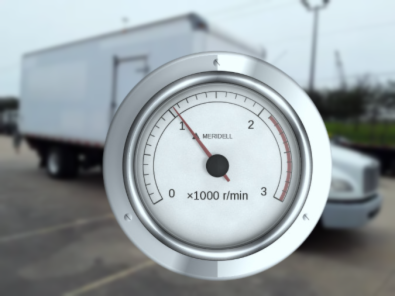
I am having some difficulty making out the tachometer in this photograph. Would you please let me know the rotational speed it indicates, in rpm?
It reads 1050 rpm
